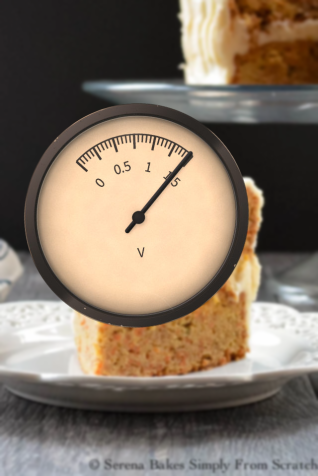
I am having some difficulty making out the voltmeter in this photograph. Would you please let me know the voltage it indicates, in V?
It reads 1.45 V
